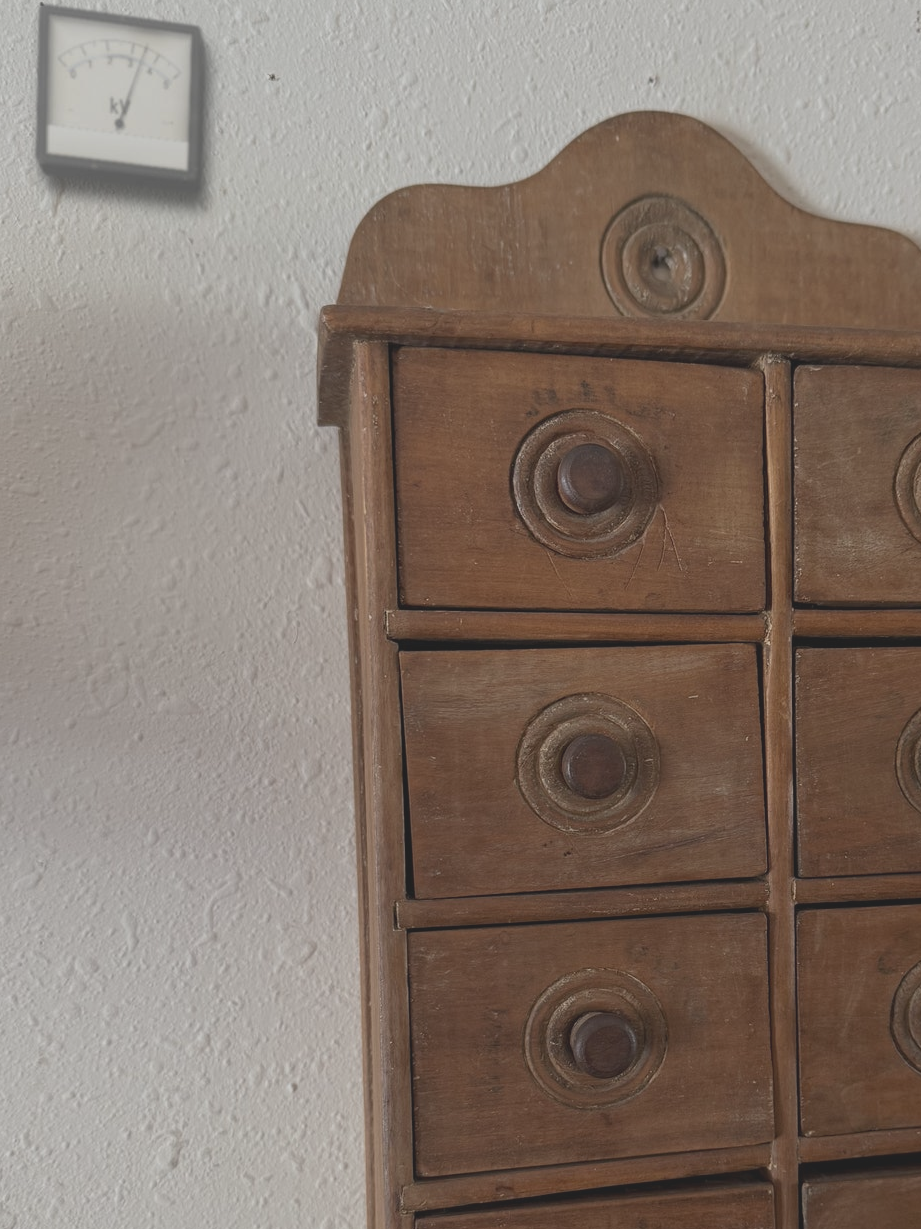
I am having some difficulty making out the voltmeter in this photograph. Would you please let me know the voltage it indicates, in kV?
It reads 3.5 kV
